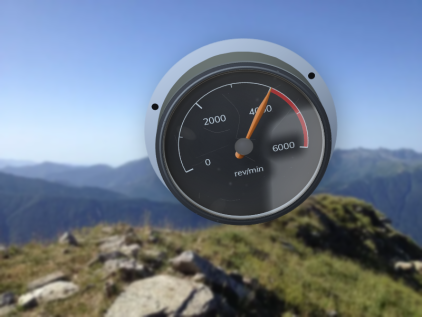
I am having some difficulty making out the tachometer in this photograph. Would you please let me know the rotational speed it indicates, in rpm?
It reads 4000 rpm
